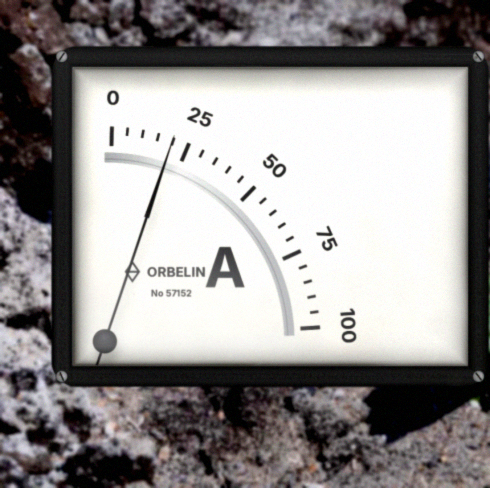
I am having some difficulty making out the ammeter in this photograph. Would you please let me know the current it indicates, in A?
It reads 20 A
